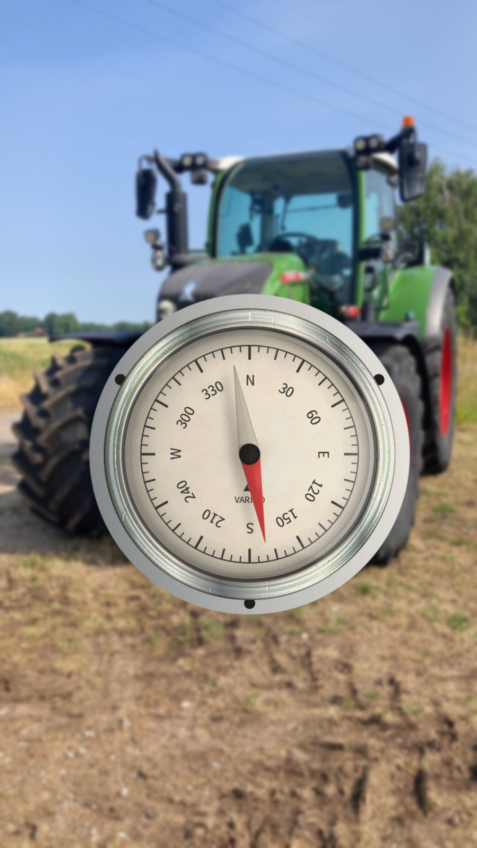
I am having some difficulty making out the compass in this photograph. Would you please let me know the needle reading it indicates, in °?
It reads 170 °
